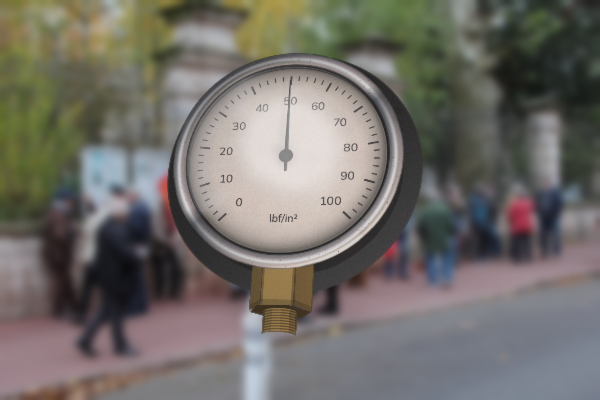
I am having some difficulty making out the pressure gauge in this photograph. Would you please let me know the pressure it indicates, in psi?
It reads 50 psi
